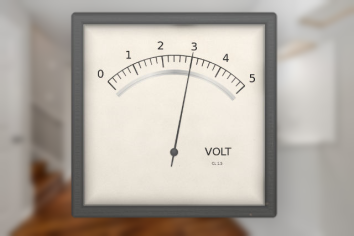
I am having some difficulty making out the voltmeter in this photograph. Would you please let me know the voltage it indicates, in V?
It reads 3 V
